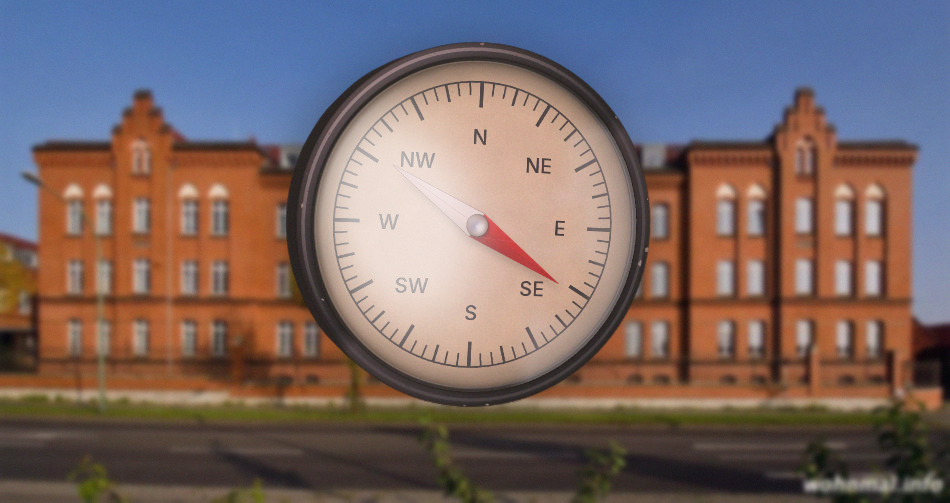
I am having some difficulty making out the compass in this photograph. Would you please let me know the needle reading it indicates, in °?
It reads 122.5 °
